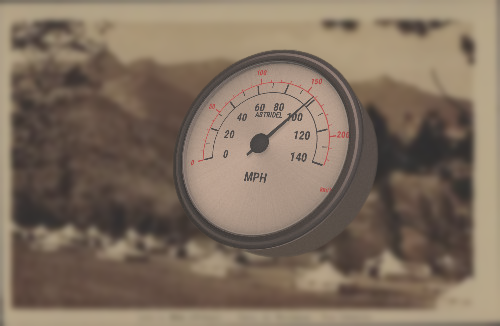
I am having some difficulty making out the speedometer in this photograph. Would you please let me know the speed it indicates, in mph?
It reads 100 mph
